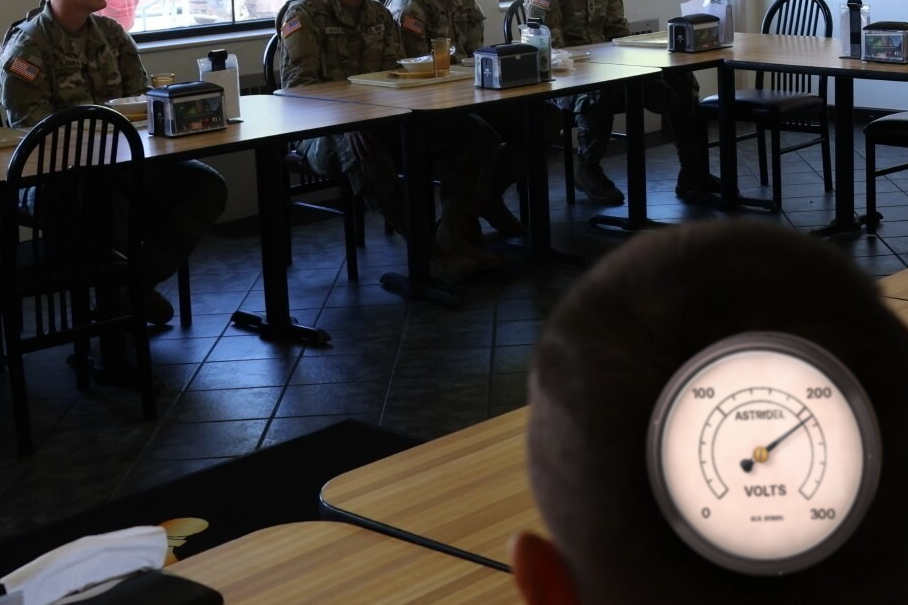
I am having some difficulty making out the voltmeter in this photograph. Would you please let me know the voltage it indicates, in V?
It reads 210 V
